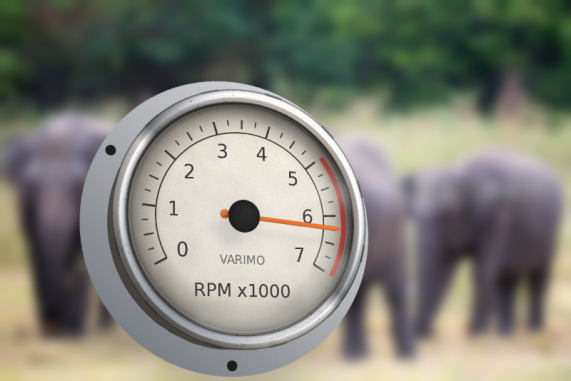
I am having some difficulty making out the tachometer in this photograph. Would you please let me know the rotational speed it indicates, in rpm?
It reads 6250 rpm
